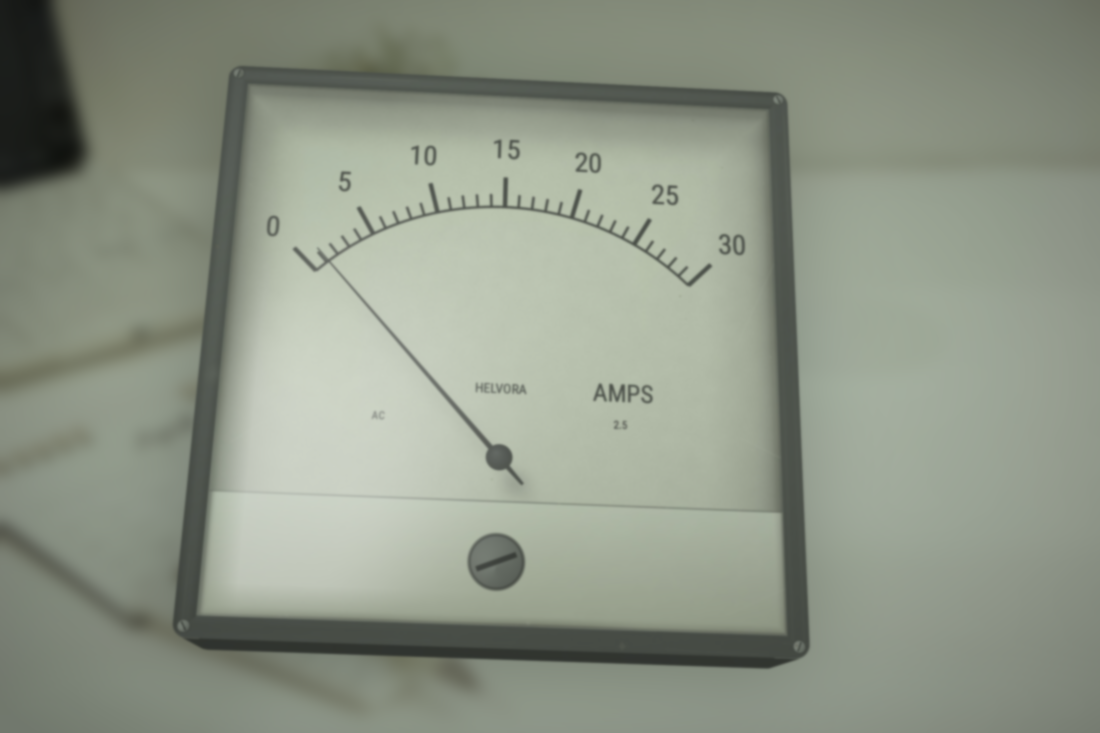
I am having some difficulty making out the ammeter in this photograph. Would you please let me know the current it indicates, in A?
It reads 1 A
